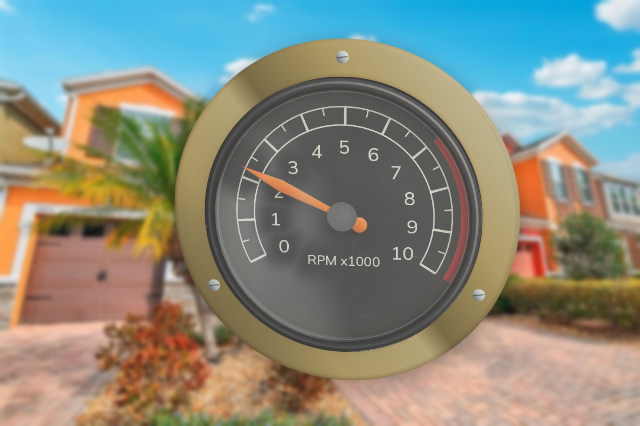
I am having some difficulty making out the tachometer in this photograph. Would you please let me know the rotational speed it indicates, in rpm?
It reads 2250 rpm
